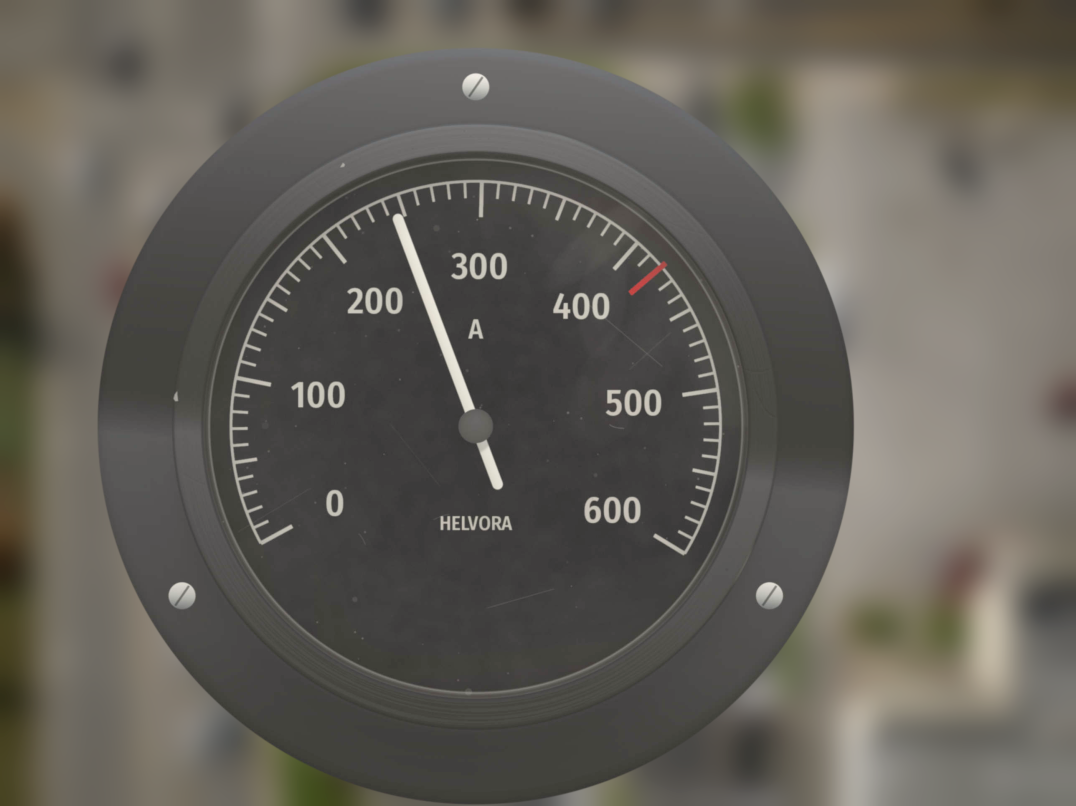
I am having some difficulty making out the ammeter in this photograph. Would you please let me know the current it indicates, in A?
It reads 245 A
